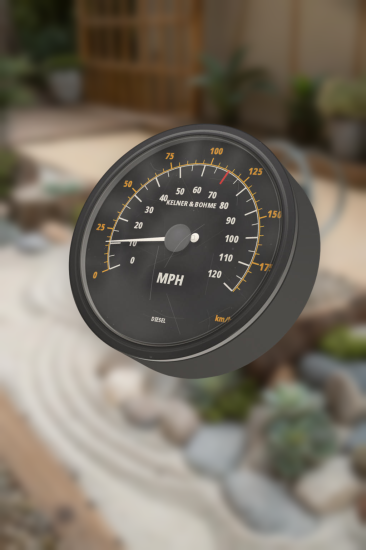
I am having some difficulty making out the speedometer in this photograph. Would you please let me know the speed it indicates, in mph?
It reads 10 mph
